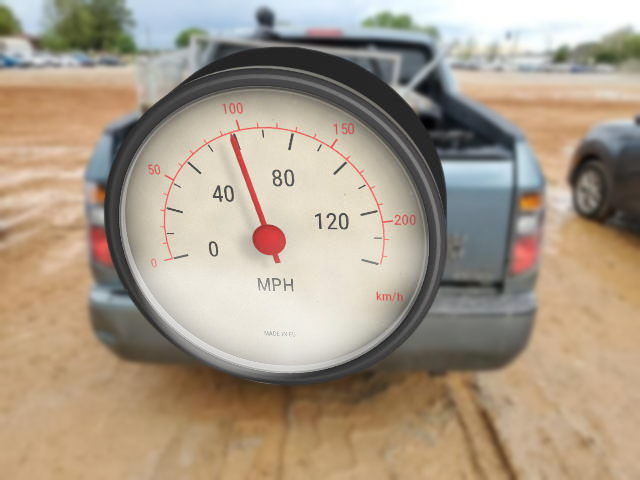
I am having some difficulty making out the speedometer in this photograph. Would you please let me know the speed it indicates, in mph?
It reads 60 mph
